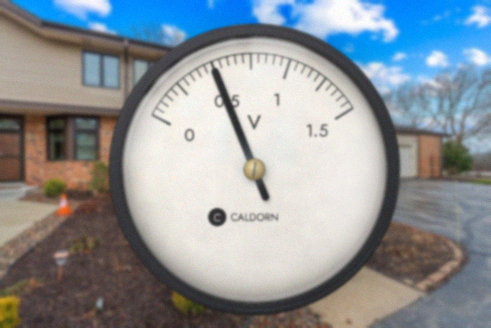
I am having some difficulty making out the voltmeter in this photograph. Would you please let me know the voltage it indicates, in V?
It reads 0.5 V
